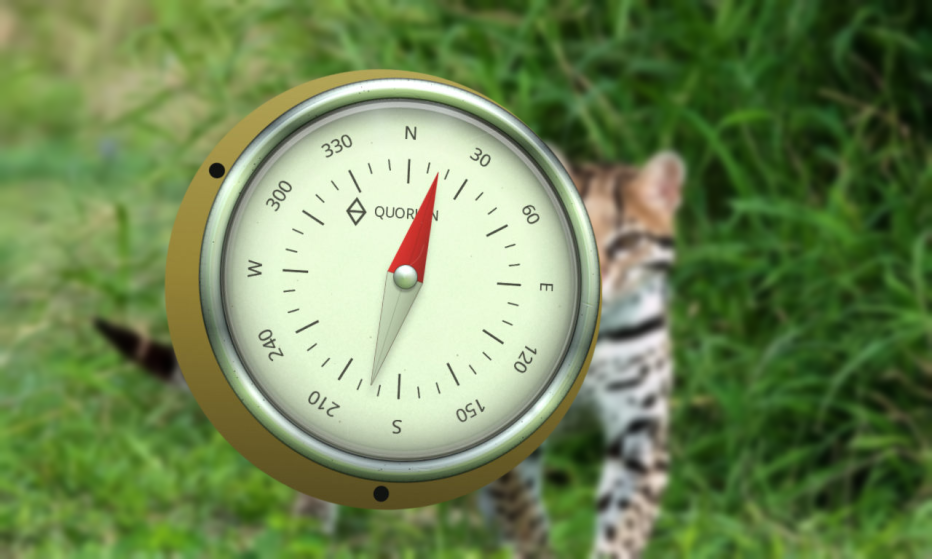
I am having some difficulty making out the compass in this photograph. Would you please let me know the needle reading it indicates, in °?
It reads 15 °
